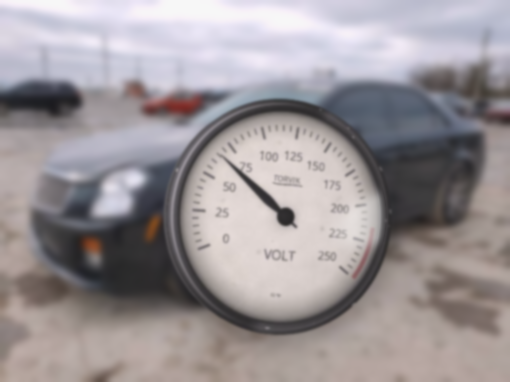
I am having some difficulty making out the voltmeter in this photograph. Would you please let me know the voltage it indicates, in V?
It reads 65 V
